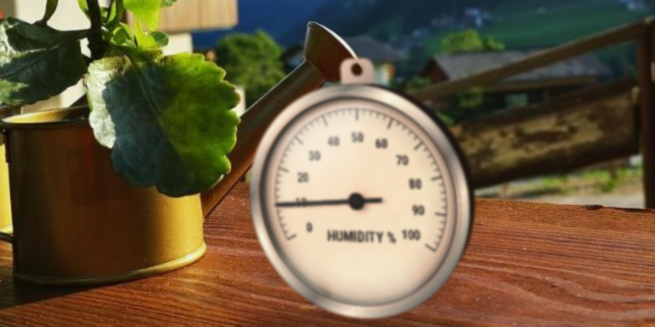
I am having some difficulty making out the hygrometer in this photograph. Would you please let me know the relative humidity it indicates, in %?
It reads 10 %
